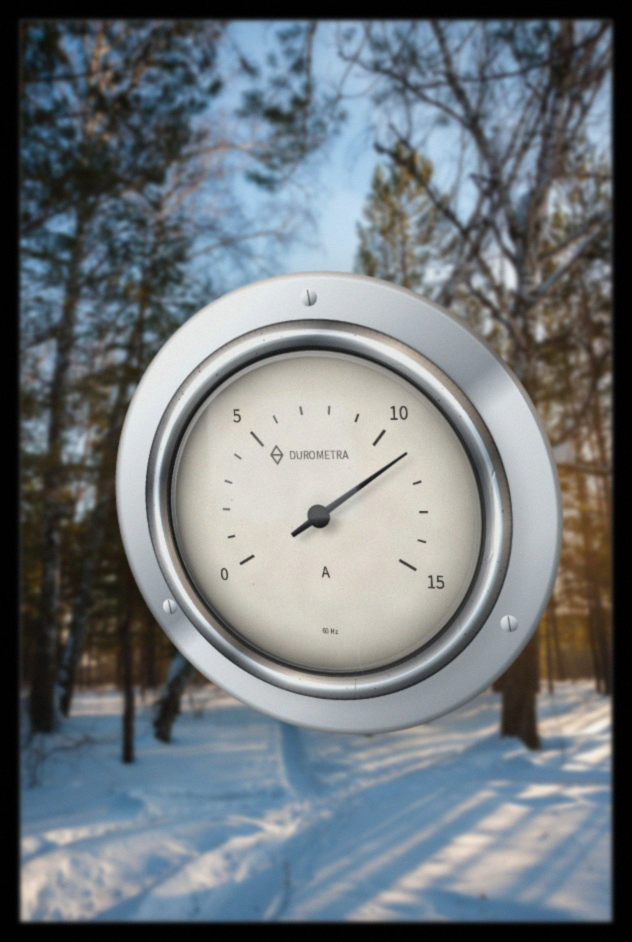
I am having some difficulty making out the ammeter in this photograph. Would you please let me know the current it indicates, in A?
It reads 11 A
